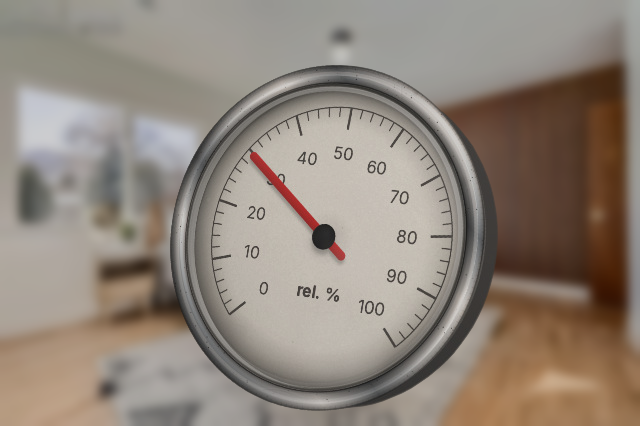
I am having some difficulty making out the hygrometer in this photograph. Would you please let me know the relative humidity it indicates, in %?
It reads 30 %
